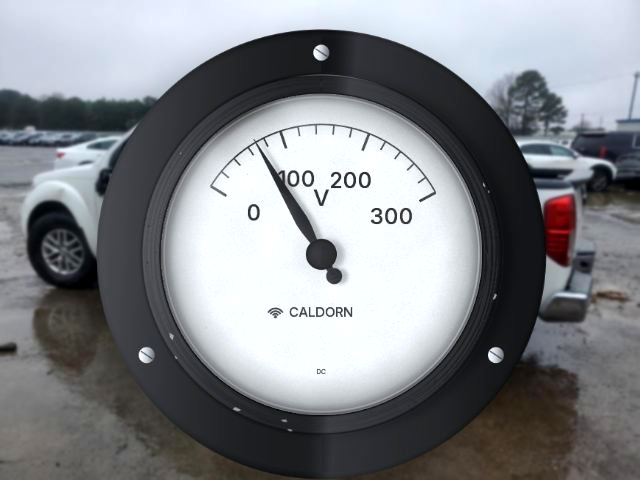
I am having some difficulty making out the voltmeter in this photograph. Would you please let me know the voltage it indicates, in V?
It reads 70 V
